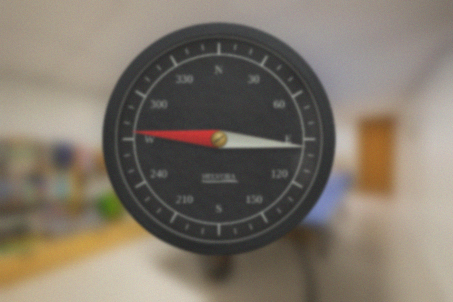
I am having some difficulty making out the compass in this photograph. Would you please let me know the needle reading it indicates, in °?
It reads 275 °
